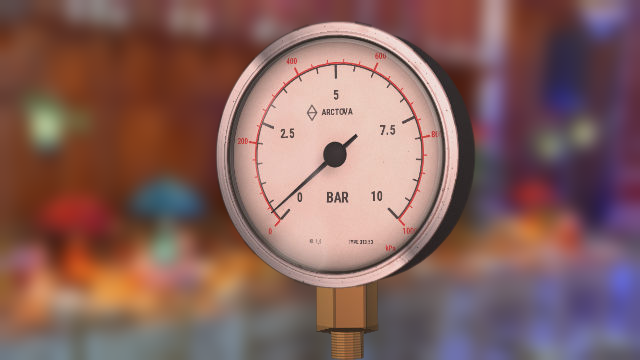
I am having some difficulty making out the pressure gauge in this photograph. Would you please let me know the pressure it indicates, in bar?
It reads 0.25 bar
